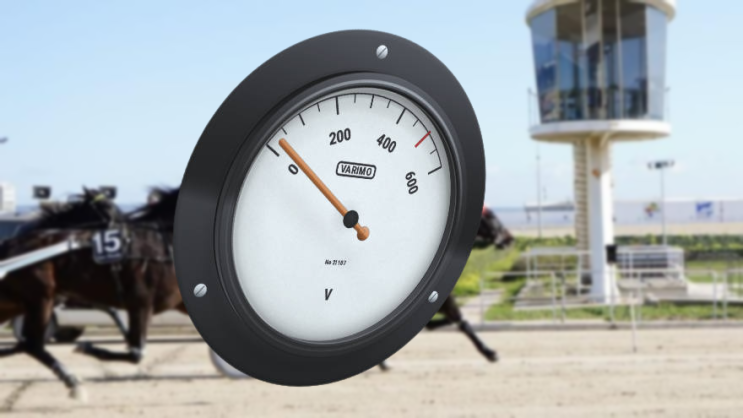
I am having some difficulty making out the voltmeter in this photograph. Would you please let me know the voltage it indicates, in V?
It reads 25 V
